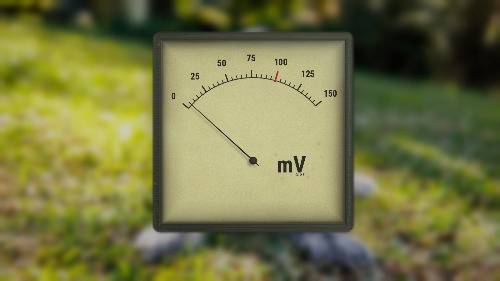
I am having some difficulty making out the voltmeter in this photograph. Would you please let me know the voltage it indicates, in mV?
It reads 5 mV
